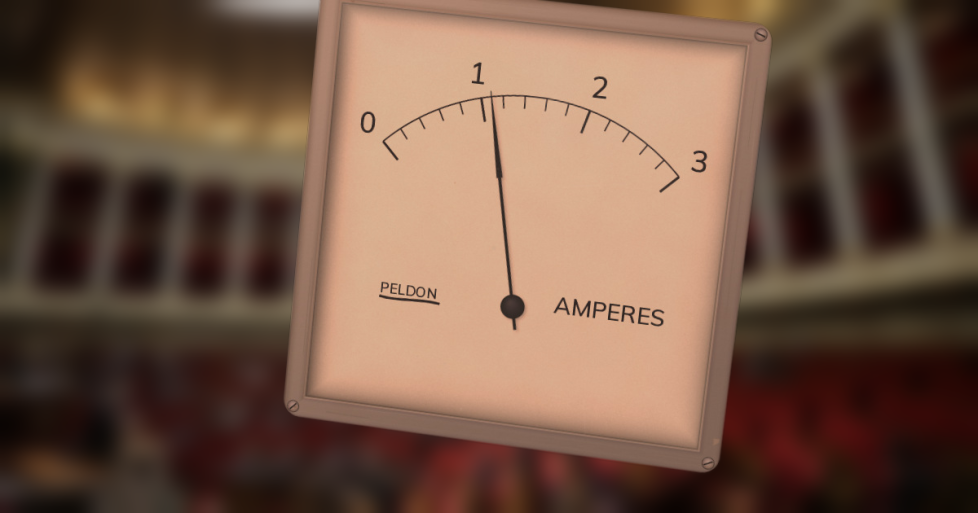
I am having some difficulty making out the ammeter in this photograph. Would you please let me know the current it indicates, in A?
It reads 1.1 A
